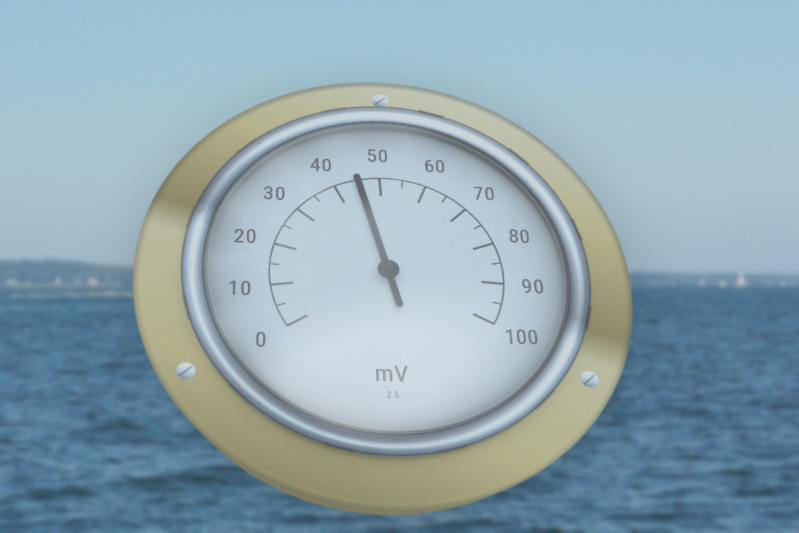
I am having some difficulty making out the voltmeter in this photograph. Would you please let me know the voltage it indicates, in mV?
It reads 45 mV
